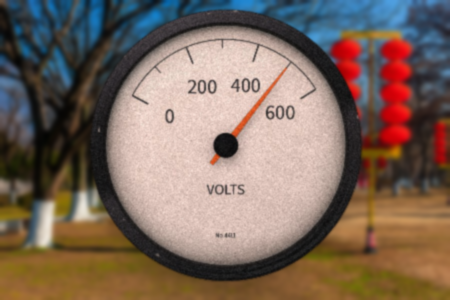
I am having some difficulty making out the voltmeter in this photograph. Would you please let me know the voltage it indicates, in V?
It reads 500 V
